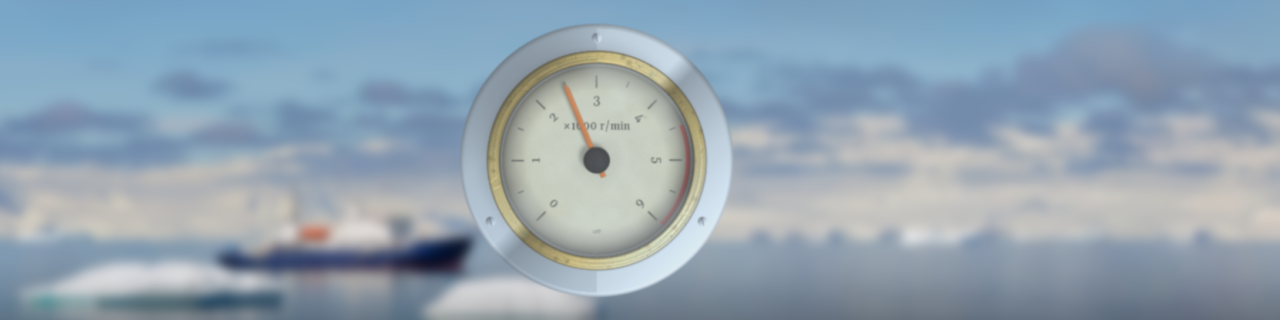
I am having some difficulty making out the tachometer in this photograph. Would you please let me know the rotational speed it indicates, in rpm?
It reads 2500 rpm
